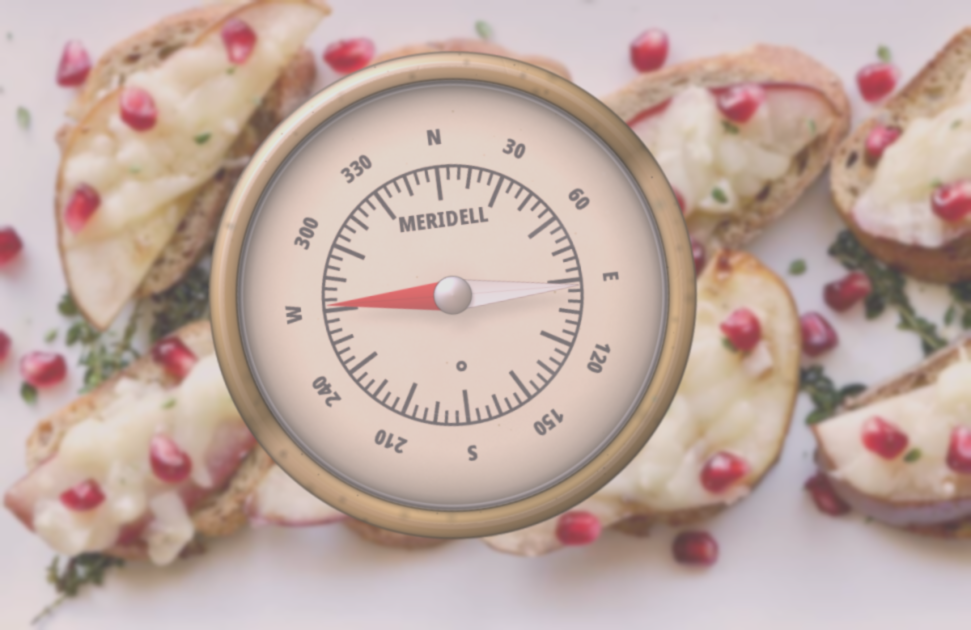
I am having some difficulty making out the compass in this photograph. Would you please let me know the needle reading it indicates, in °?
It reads 272.5 °
